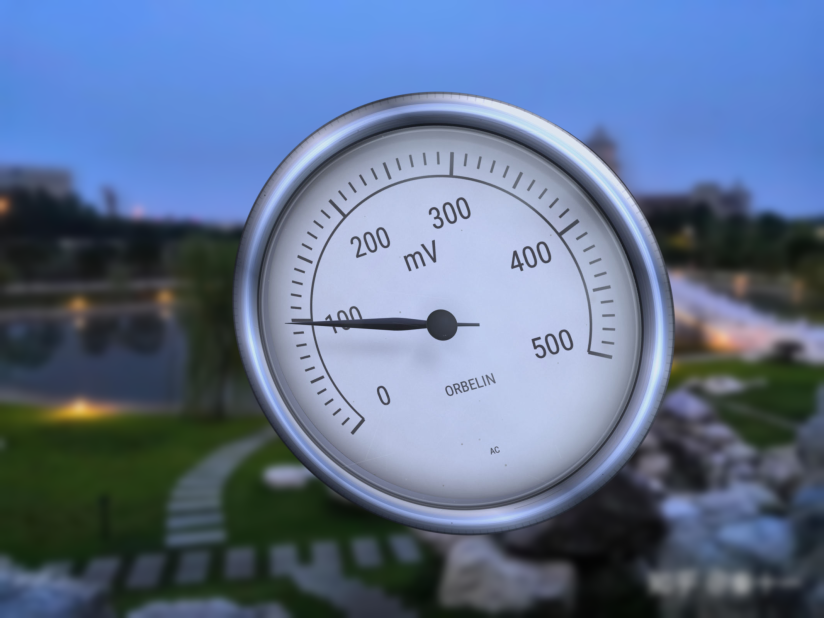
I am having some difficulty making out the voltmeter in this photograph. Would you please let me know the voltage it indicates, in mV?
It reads 100 mV
